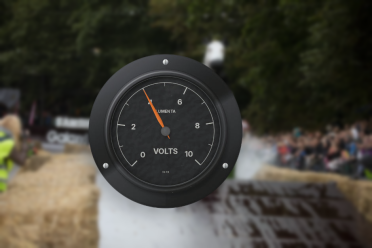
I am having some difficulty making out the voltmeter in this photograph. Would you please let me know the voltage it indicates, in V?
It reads 4 V
